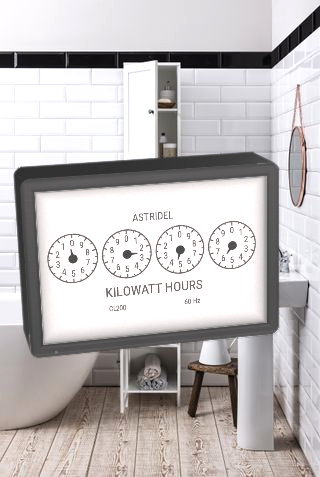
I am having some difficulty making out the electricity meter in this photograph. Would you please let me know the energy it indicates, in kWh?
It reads 246 kWh
